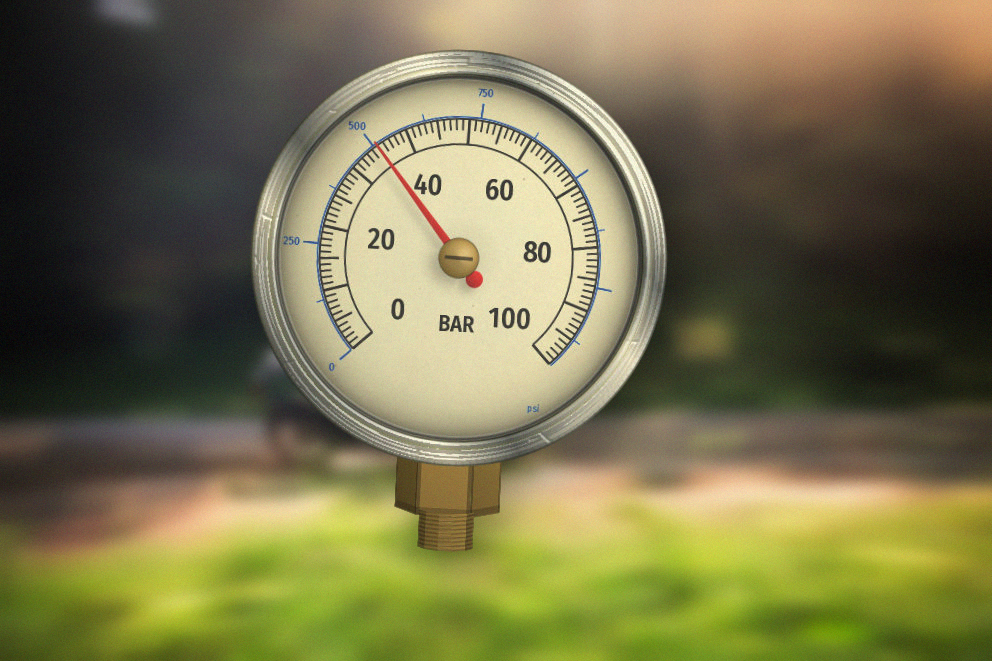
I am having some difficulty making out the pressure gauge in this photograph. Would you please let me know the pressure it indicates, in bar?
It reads 35 bar
